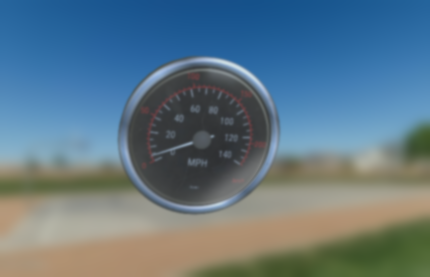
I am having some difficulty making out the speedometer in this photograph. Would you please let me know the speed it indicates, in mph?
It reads 5 mph
